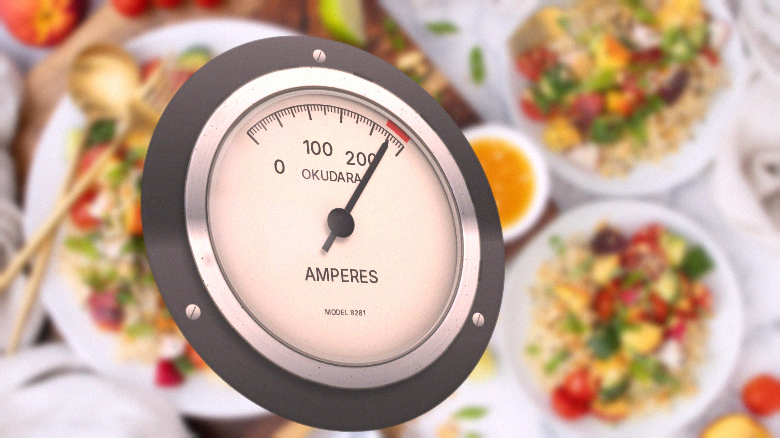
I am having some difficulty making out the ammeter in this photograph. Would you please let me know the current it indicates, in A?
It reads 225 A
